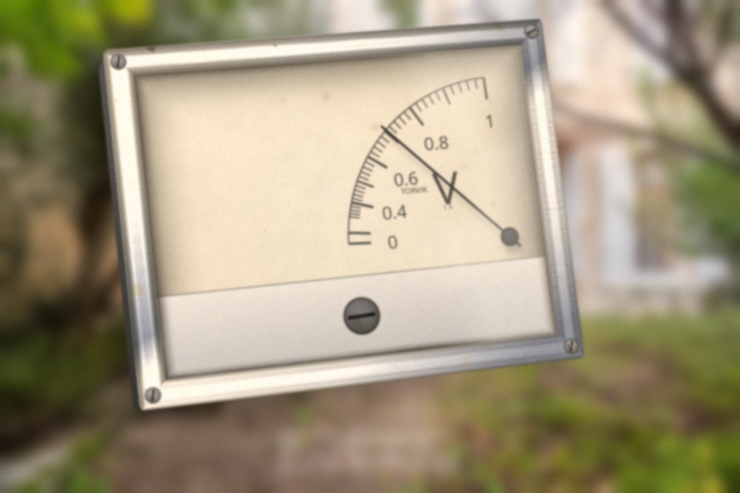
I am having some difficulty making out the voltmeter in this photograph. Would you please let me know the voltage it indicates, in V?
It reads 0.7 V
